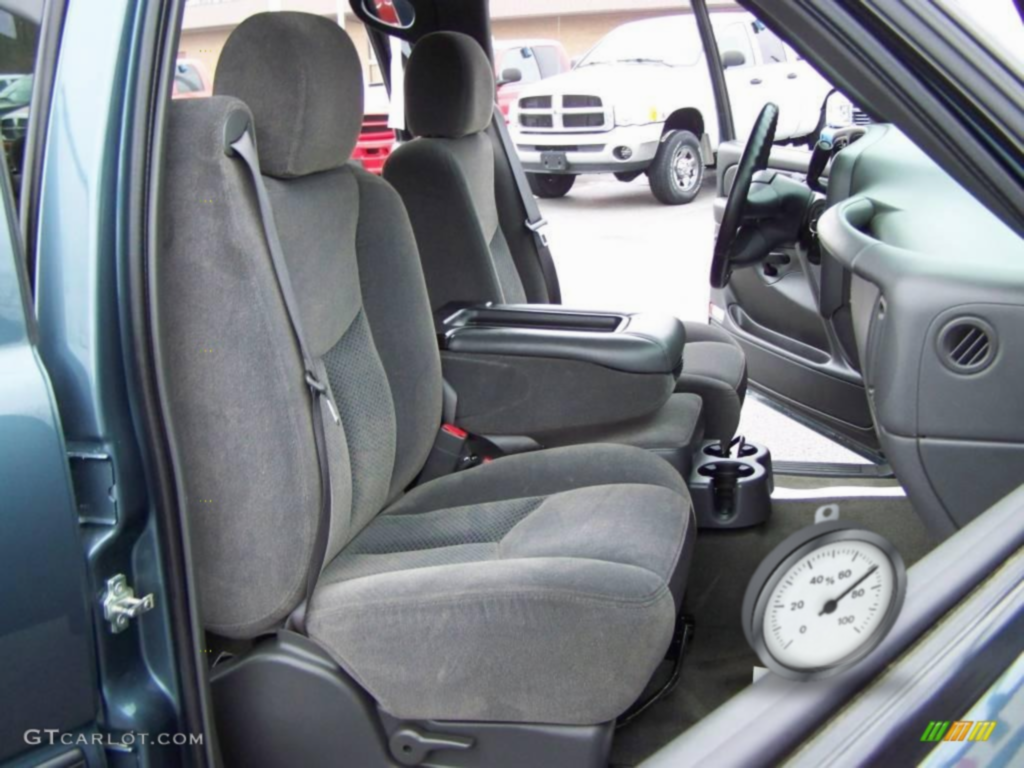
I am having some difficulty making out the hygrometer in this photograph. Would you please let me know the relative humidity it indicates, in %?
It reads 70 %
